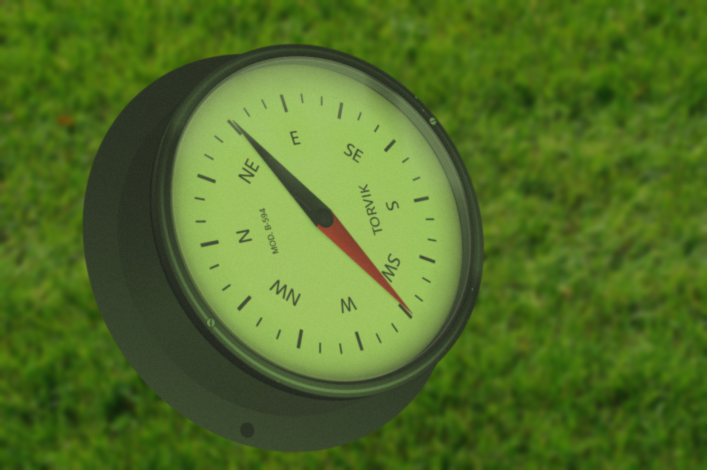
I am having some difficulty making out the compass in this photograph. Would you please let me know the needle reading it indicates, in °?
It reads 240 °
